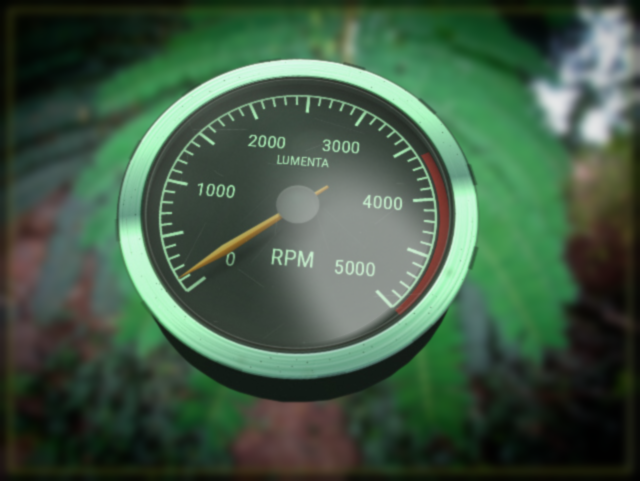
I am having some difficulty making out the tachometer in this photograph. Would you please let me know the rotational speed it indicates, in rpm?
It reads 100 rpm
